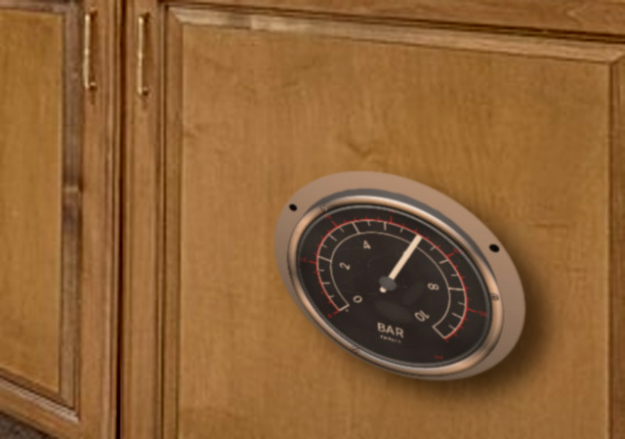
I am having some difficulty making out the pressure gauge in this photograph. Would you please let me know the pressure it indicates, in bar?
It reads 6 bar
